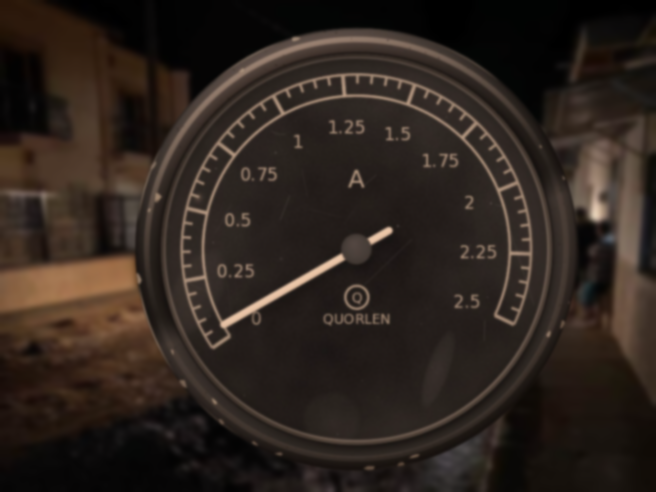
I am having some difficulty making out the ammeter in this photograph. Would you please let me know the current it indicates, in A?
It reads 0.05 A
